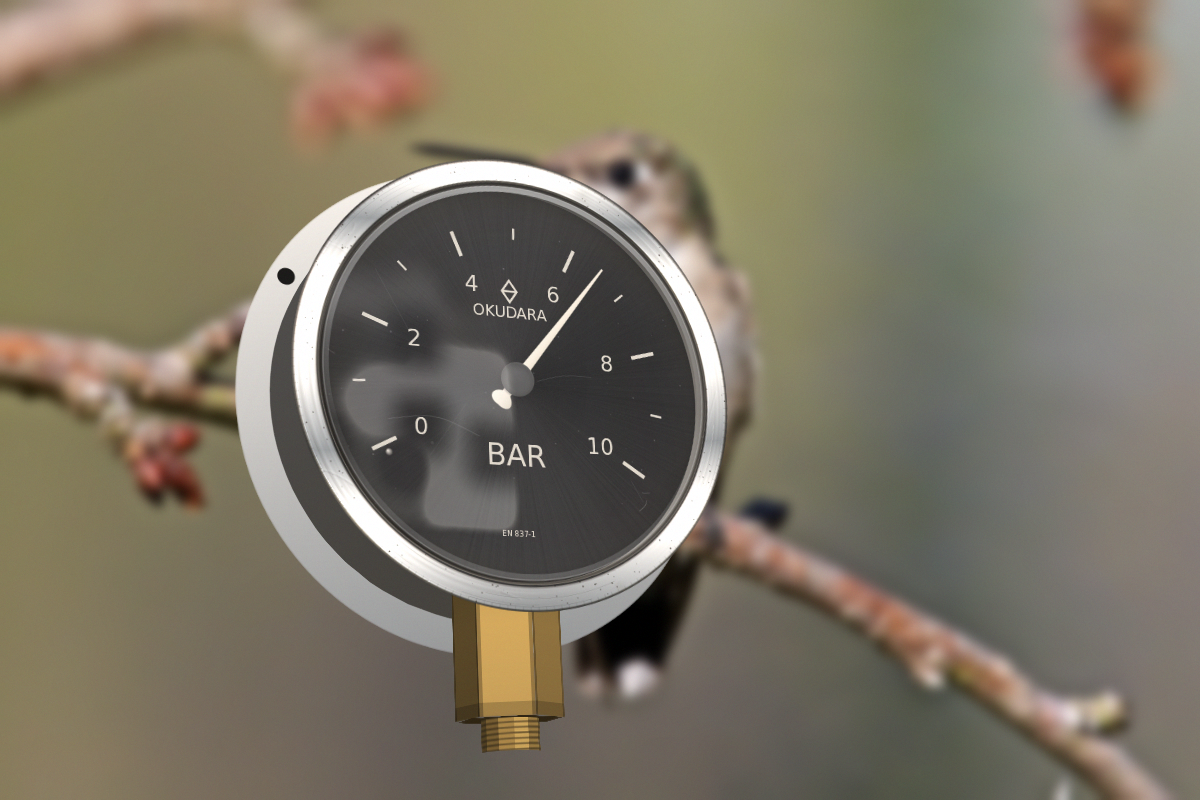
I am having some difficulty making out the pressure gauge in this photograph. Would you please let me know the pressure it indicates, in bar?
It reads 6.5 bar
